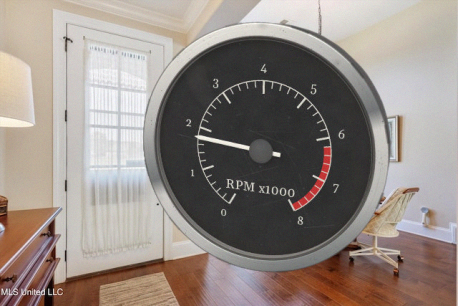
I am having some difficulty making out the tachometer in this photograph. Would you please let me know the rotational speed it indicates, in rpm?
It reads 1800 rpm
